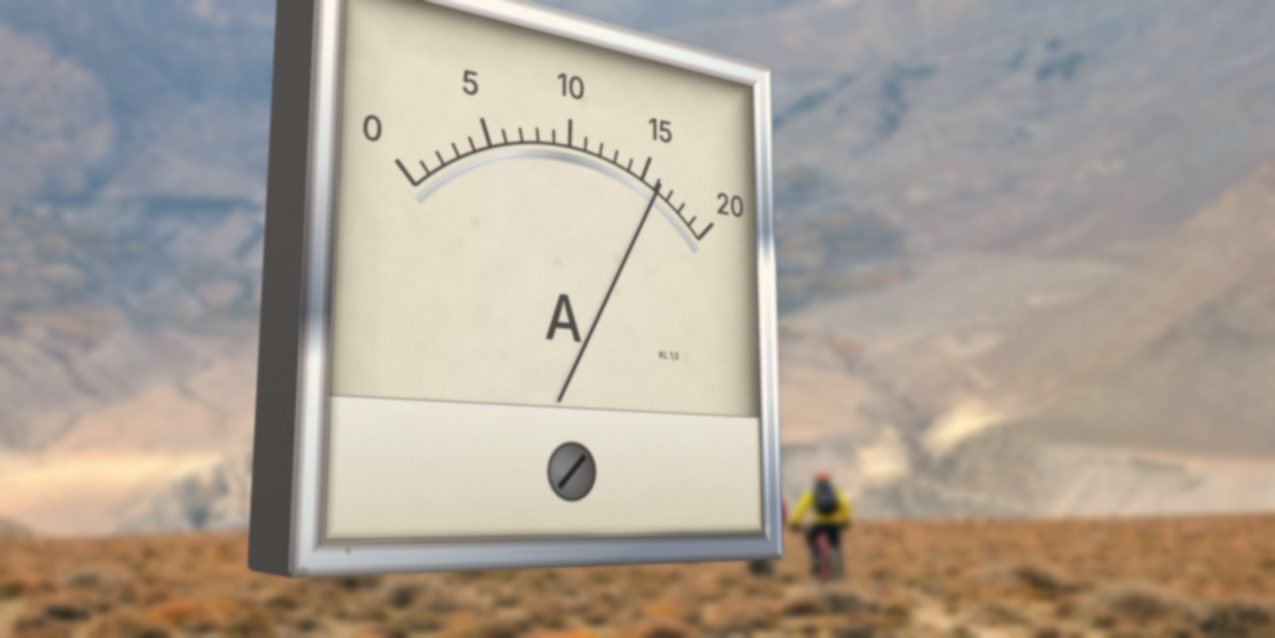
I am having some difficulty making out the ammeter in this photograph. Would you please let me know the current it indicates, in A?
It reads 16 A
